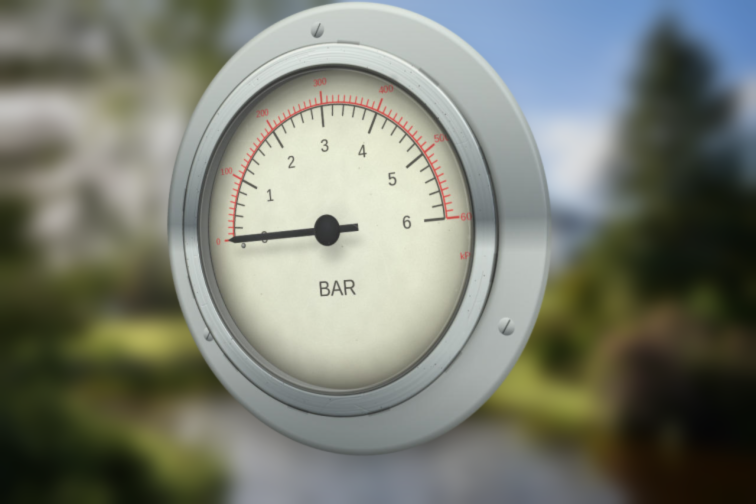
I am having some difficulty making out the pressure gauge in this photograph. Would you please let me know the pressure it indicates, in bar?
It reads 0 bar
